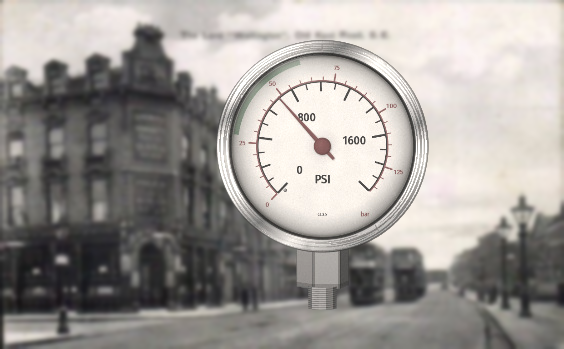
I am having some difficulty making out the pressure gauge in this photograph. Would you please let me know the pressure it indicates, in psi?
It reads 700 psi
